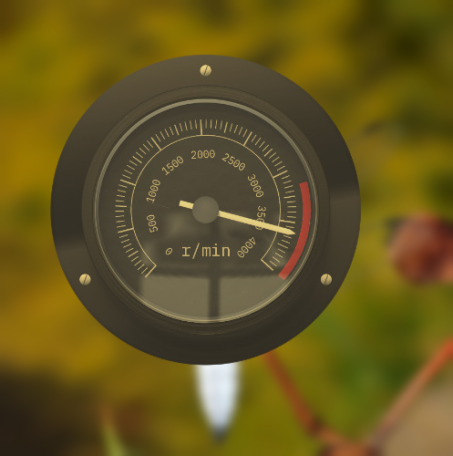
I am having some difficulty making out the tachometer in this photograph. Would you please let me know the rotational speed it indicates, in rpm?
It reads 3600 rpm
